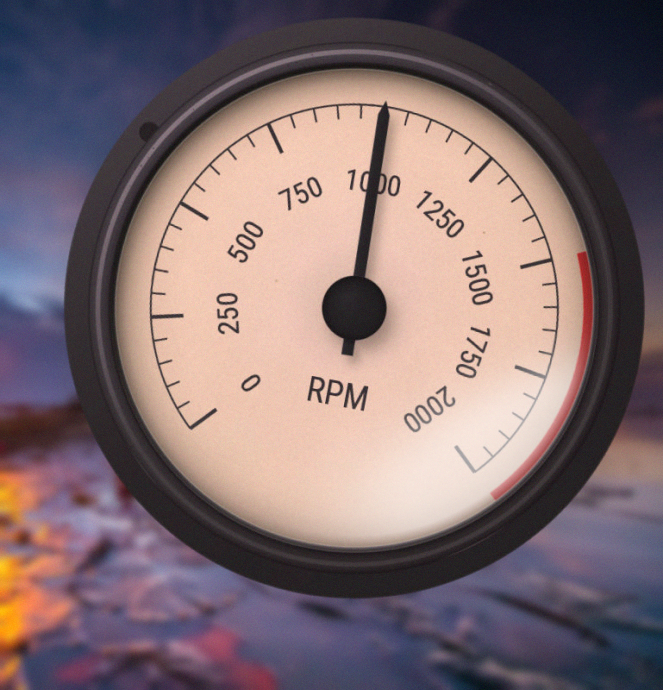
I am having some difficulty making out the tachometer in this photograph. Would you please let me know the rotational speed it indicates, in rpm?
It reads 1000 rpm
